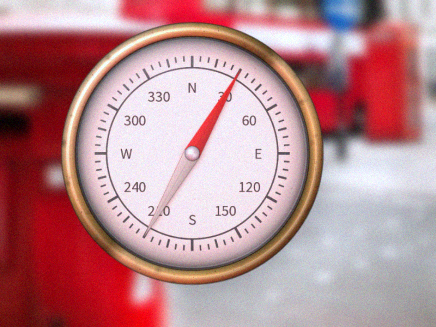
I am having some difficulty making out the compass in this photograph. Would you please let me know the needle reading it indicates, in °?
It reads 30 °
